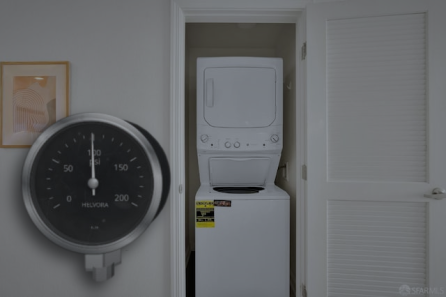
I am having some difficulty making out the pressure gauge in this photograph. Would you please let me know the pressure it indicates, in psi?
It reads 100 psi
